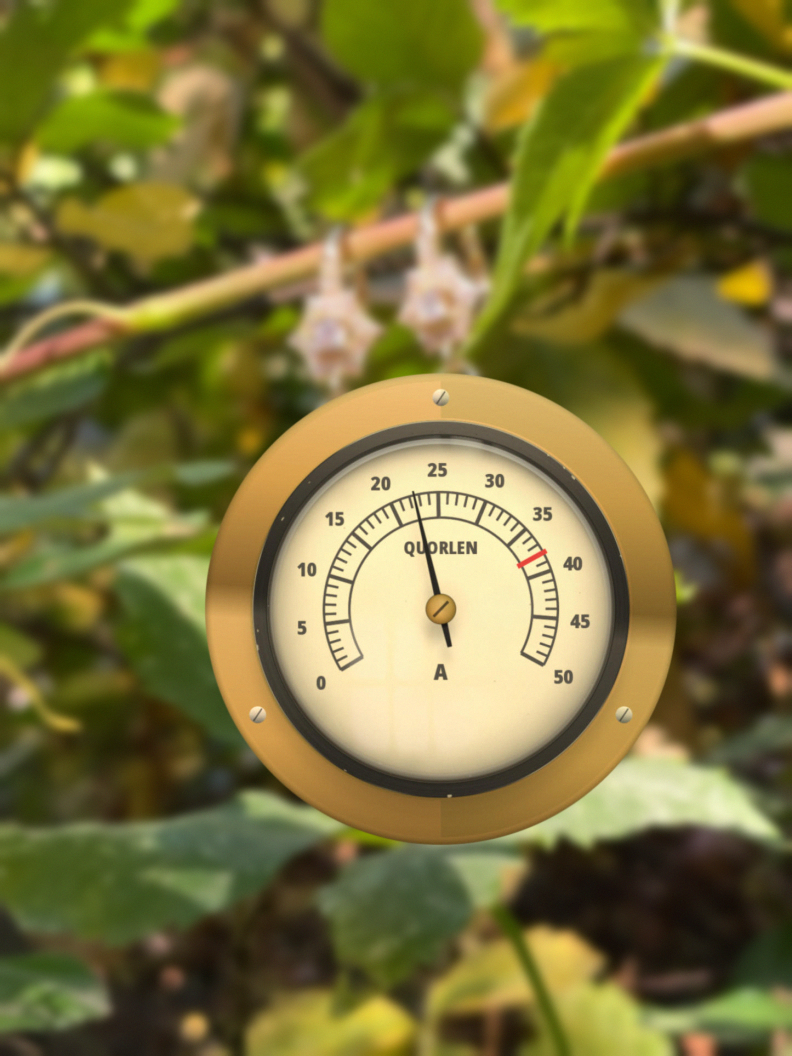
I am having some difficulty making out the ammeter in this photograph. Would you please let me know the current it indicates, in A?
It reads 22.5 A
